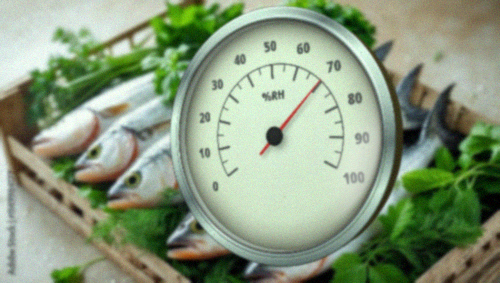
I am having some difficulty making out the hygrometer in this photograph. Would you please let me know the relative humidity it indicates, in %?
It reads 70 %
